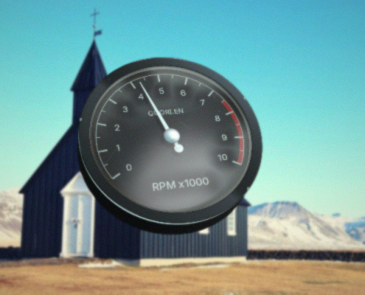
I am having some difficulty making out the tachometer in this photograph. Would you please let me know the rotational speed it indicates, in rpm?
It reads 4250 rpm
